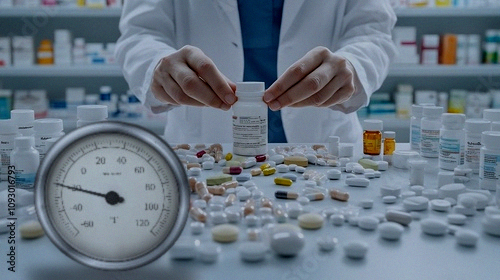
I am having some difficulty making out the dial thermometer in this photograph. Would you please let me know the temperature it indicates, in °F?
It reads -20 °F
